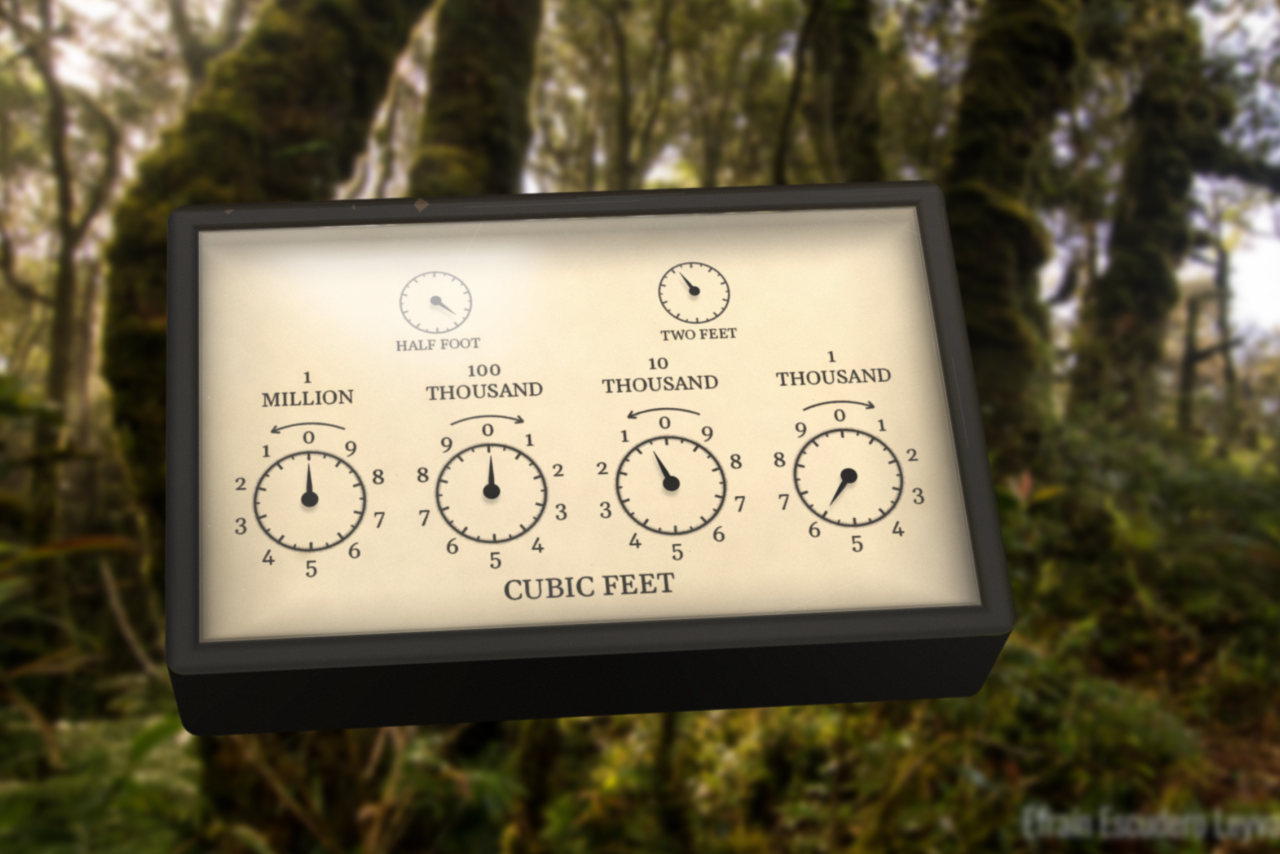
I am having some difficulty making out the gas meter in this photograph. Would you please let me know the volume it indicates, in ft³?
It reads 600 ft³
